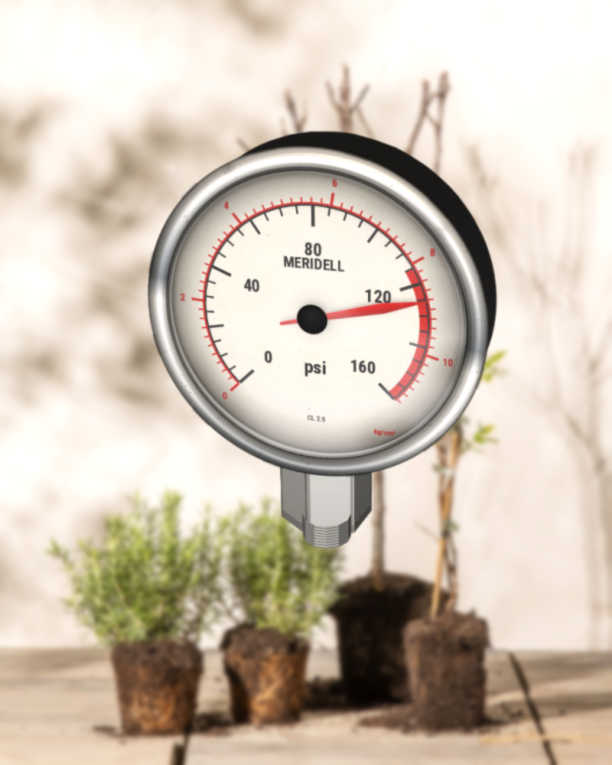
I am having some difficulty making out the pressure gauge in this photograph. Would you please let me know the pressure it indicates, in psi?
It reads 125 psi
